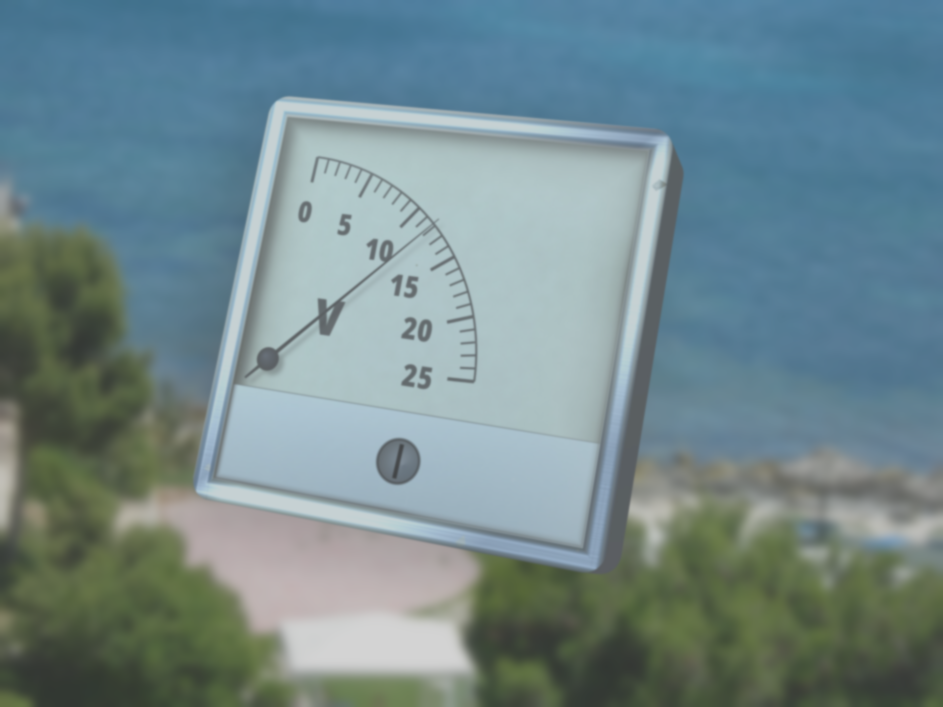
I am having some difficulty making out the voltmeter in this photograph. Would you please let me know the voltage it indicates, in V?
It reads 12 V
